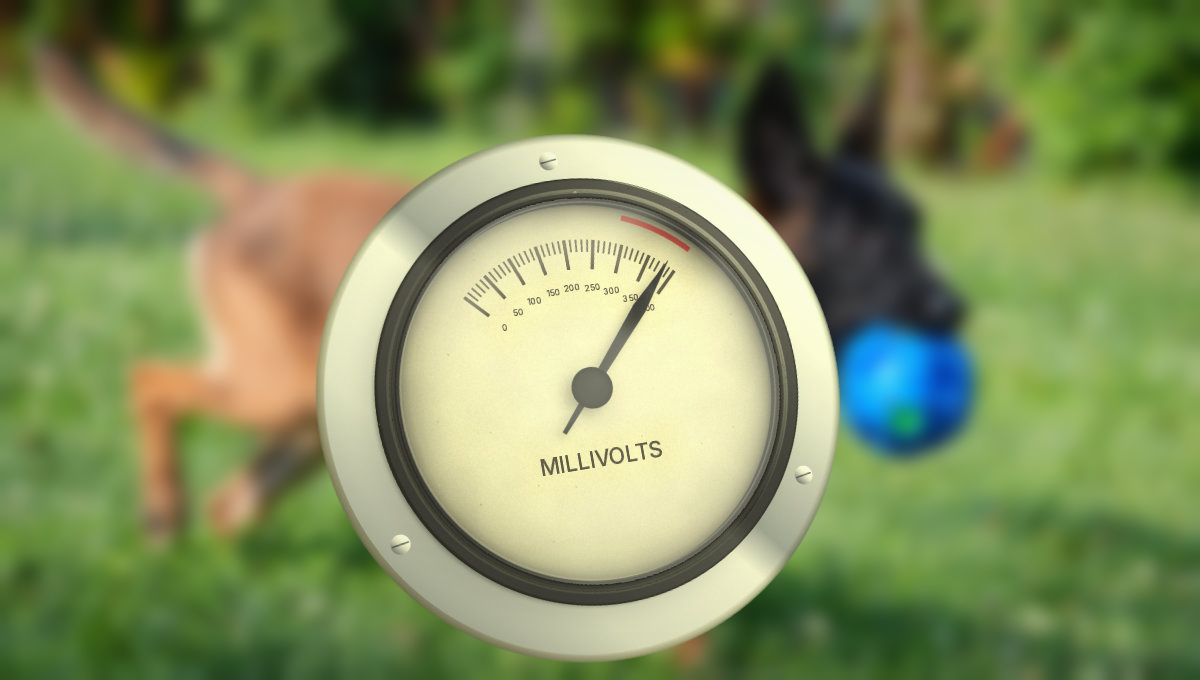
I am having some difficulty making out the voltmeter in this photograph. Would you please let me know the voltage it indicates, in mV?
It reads 380 mV
